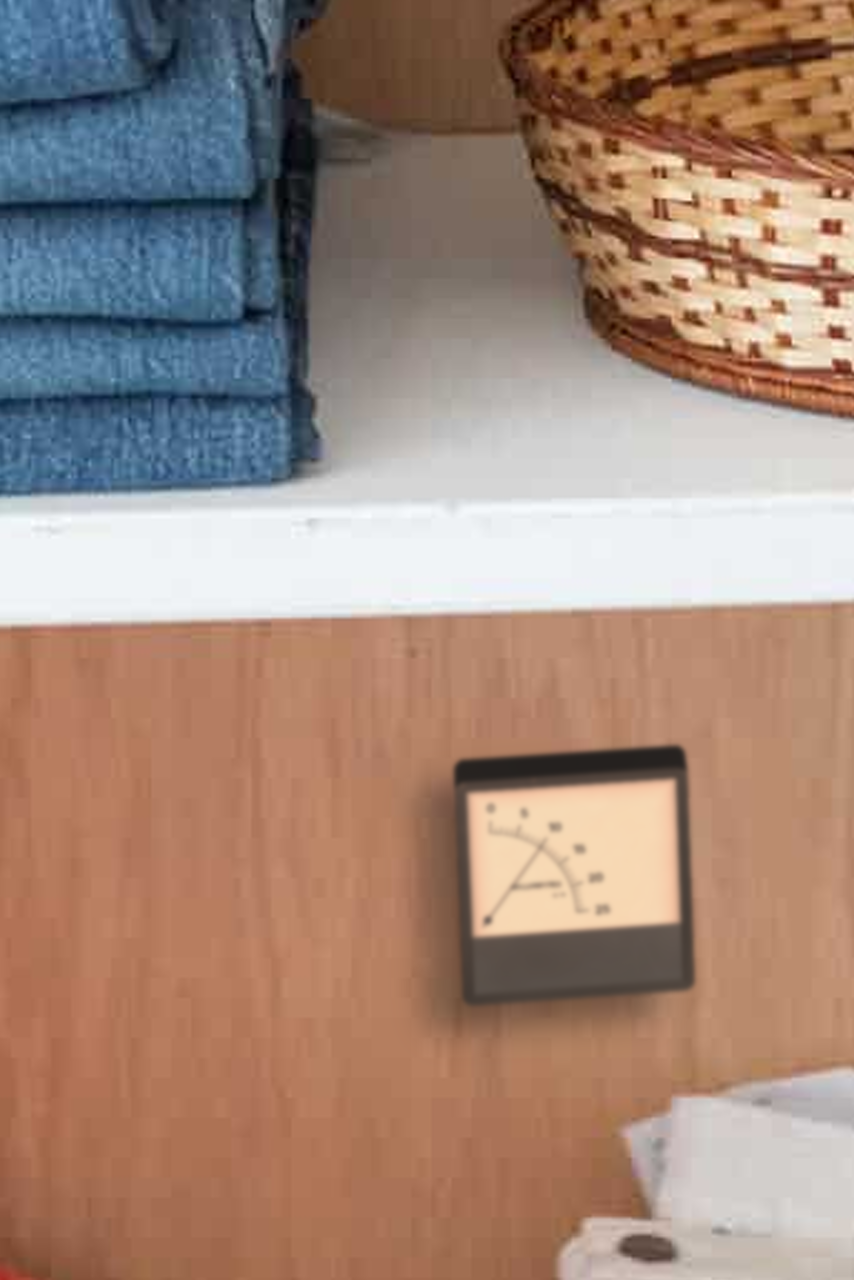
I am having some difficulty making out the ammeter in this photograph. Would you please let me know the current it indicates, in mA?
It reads 10 mA
